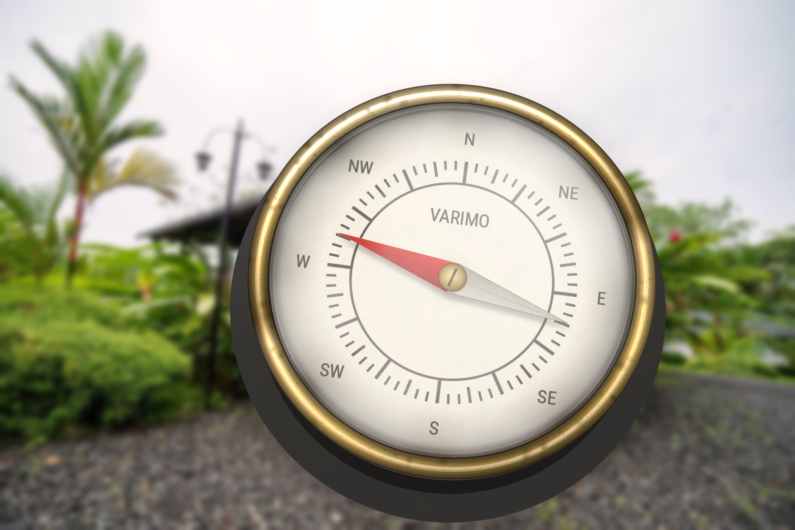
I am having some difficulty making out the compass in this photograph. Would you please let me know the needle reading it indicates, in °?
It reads 285 °
